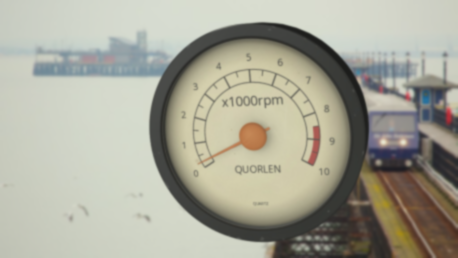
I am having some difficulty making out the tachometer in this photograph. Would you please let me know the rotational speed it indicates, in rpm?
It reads 250 rpm
